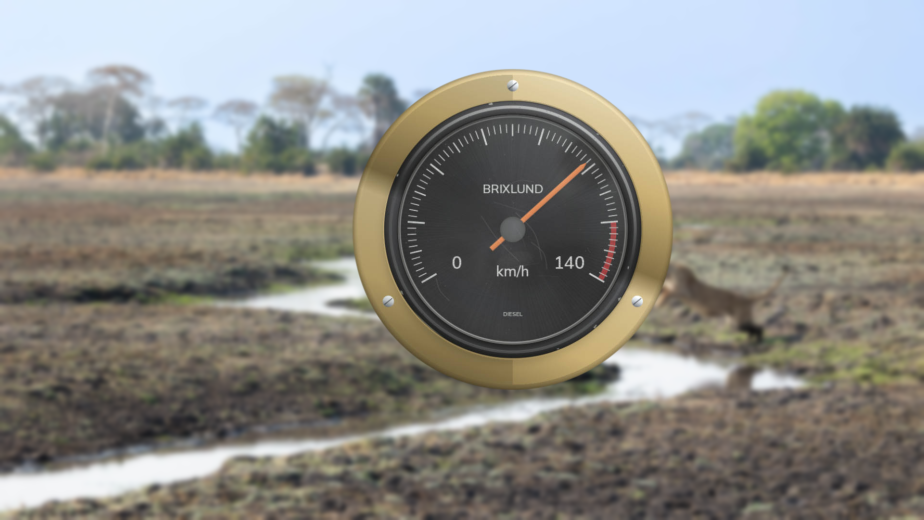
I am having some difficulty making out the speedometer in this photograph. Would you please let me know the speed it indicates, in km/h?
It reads 98 km/h
